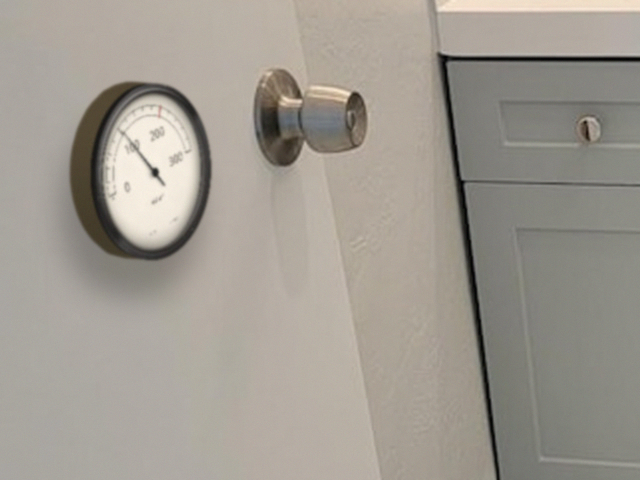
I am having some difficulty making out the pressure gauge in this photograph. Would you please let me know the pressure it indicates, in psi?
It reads 100 psi
